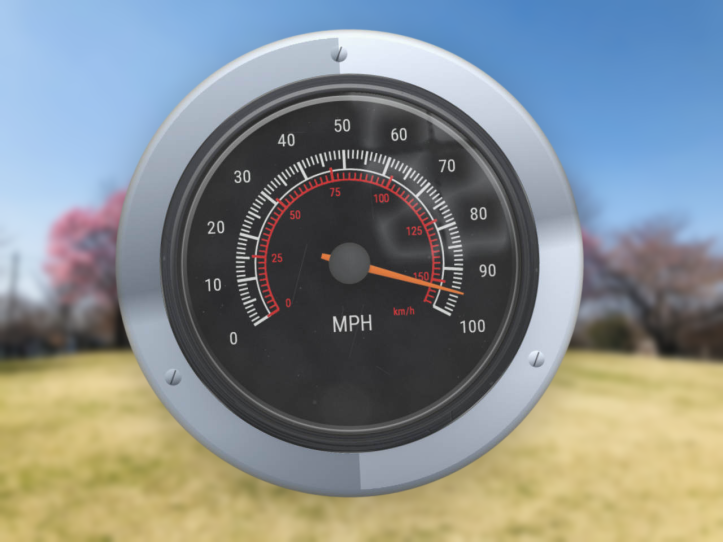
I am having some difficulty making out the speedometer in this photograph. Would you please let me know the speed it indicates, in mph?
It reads 95 mph
